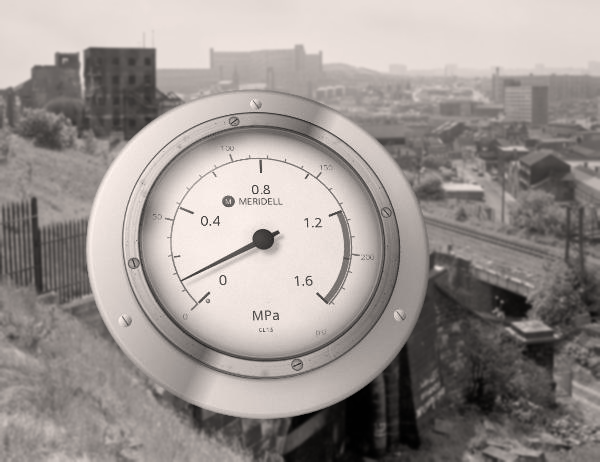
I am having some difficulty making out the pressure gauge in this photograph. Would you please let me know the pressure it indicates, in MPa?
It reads 0.1 MPa
